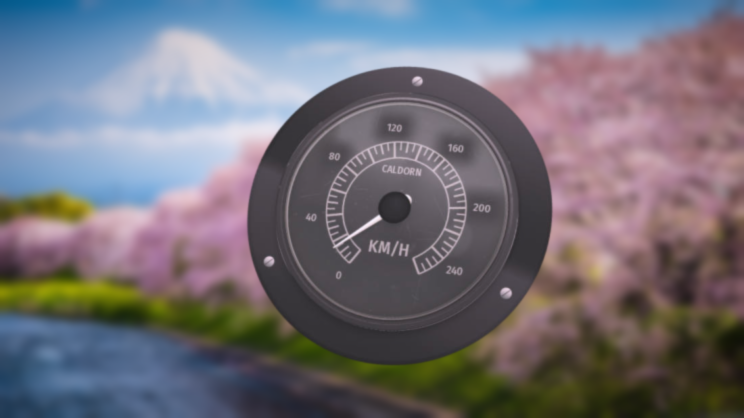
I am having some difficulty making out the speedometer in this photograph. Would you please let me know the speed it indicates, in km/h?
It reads 15 km/h
